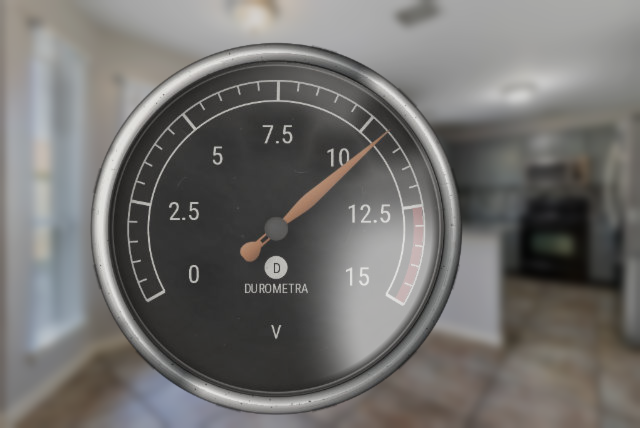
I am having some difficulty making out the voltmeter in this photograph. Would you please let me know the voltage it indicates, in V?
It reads 10.5 V
